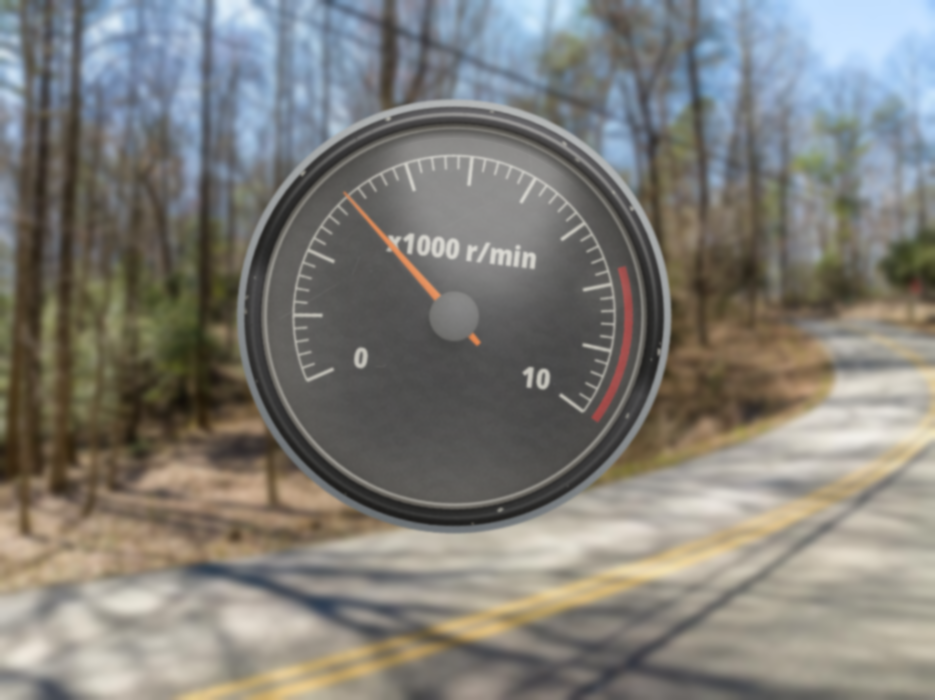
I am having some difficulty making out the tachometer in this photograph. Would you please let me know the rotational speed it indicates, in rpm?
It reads 3000 rpm
